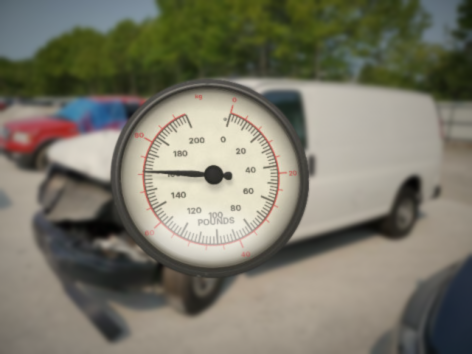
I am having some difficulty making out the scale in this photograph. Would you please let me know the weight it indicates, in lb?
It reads 160 lb
